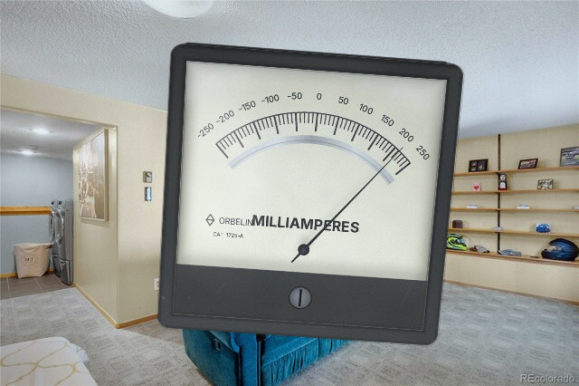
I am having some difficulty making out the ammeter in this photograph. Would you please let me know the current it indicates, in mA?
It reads 210 mA
